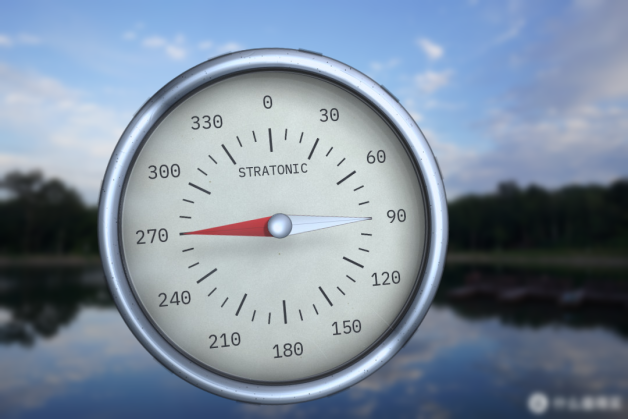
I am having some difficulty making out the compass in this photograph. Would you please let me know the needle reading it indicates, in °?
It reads 270 °
